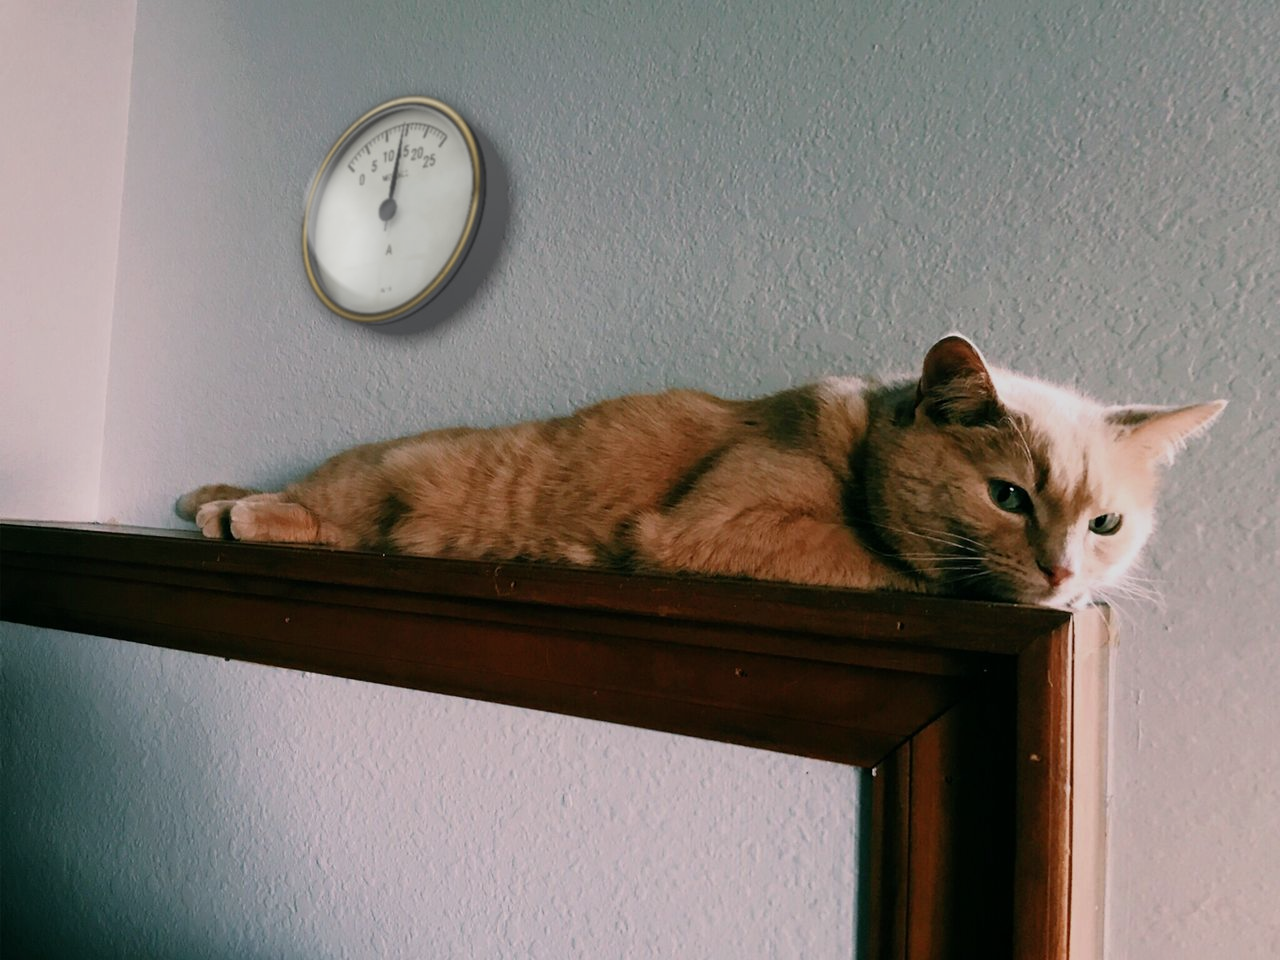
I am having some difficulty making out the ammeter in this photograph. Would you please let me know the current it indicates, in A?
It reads 15 A
